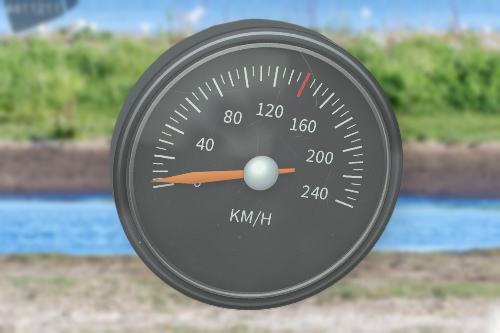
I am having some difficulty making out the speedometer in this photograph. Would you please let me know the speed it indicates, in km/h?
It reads 5 km/h
